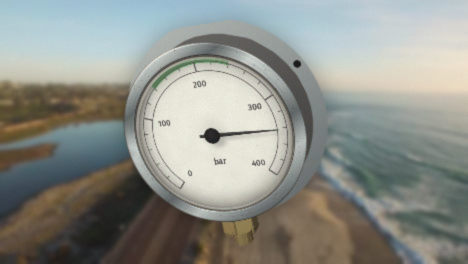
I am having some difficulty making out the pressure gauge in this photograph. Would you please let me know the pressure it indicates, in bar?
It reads 340 bar
